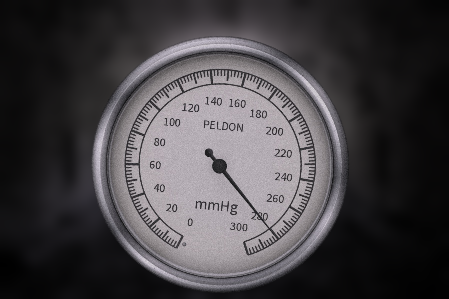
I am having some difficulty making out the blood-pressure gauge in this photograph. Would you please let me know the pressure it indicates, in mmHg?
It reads 280 mmHg
